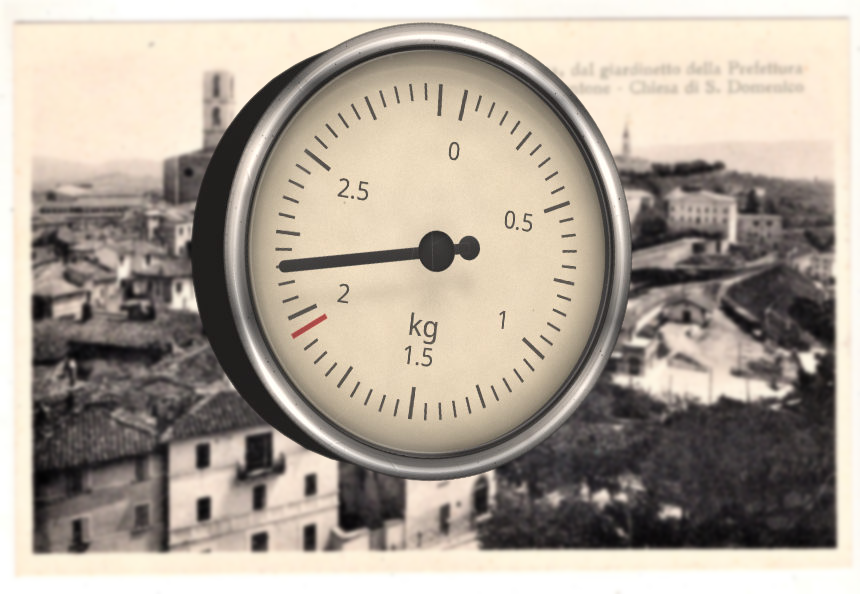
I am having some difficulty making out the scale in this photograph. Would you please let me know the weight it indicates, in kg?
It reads 2.15 kg
